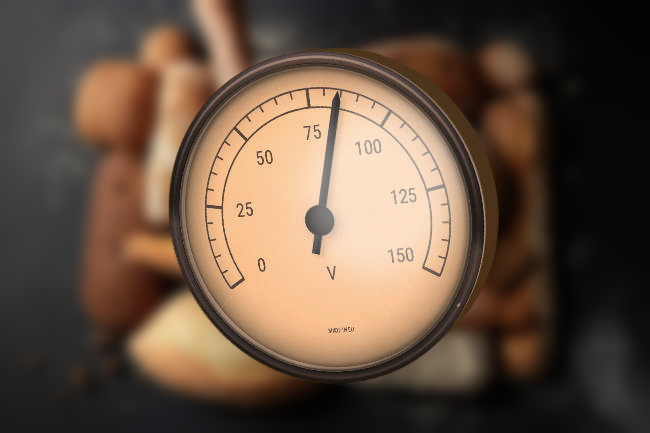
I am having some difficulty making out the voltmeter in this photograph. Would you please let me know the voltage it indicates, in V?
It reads 85 V
